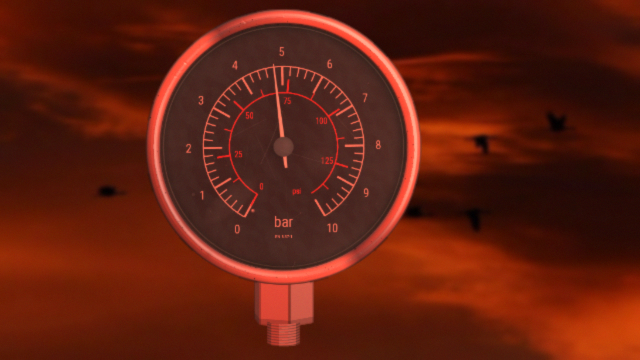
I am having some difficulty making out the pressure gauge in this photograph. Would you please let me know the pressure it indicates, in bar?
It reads 4.8 bar
